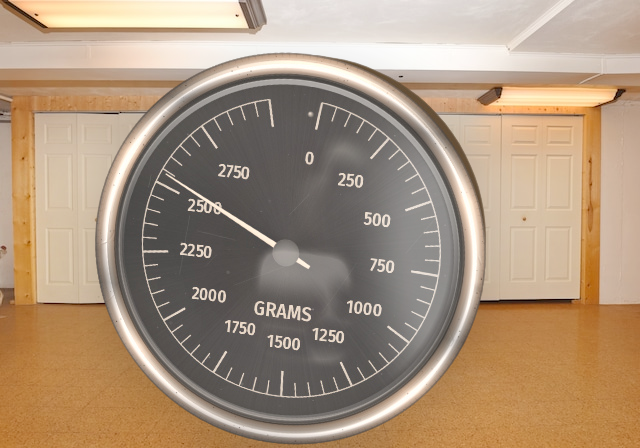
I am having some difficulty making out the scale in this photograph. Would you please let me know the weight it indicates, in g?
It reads 2550 g
